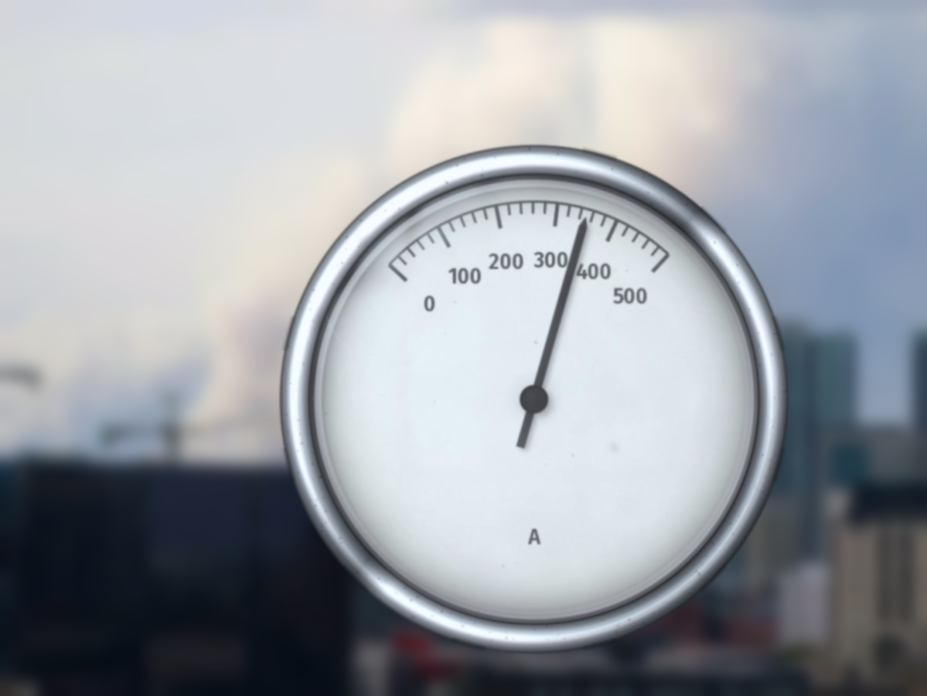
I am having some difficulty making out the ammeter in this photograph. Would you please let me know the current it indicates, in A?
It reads 350 A
